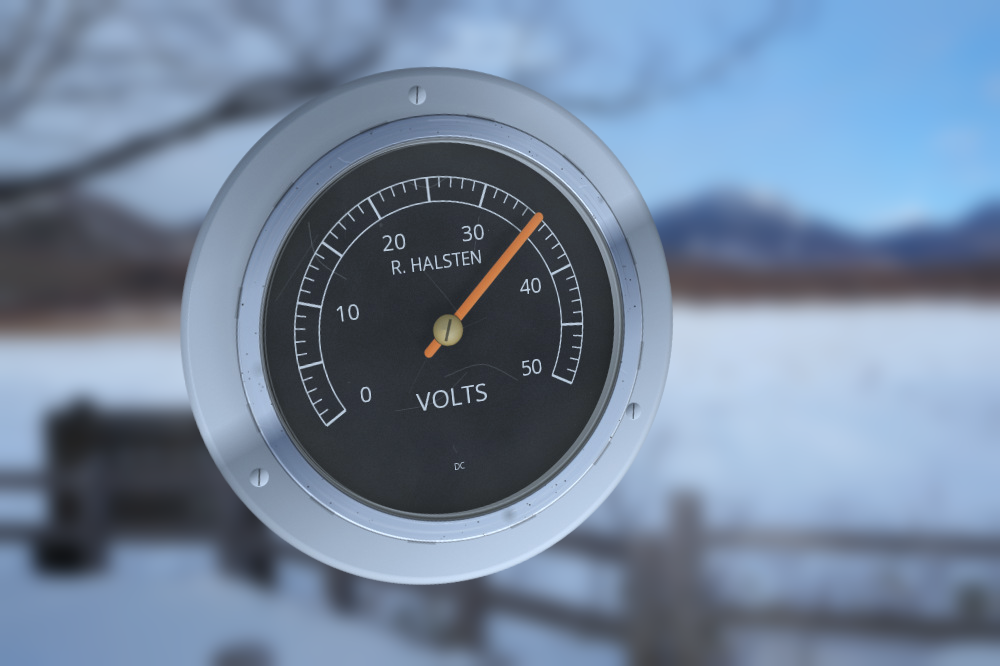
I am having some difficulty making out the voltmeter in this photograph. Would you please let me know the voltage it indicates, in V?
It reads 35 V
